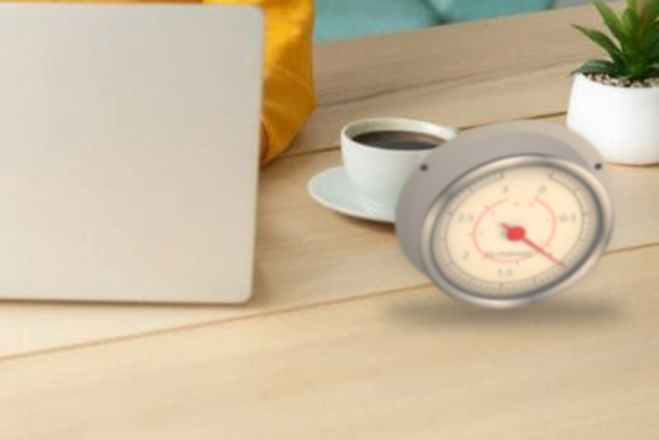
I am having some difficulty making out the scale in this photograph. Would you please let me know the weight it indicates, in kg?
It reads 1 kg
